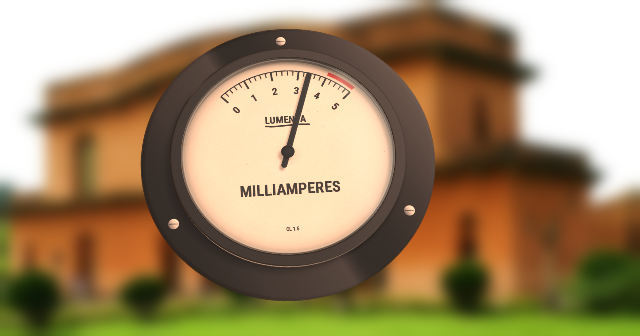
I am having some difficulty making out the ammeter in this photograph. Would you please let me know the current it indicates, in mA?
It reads 3.4 mA
